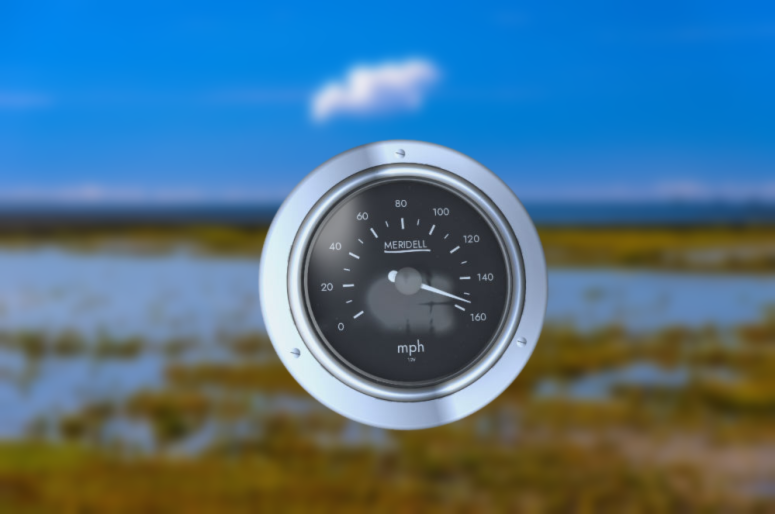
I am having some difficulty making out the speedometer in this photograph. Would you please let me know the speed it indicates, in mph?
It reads 155 mph
